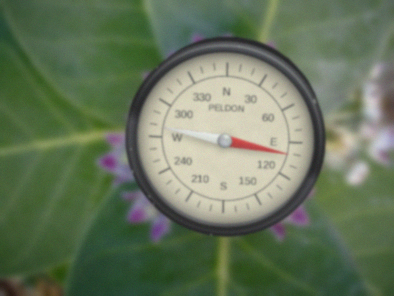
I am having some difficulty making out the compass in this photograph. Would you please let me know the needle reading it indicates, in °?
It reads 100 °
